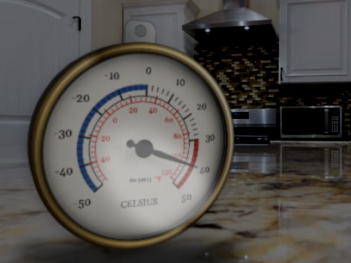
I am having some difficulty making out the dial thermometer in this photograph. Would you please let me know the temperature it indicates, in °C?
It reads 40 °C
